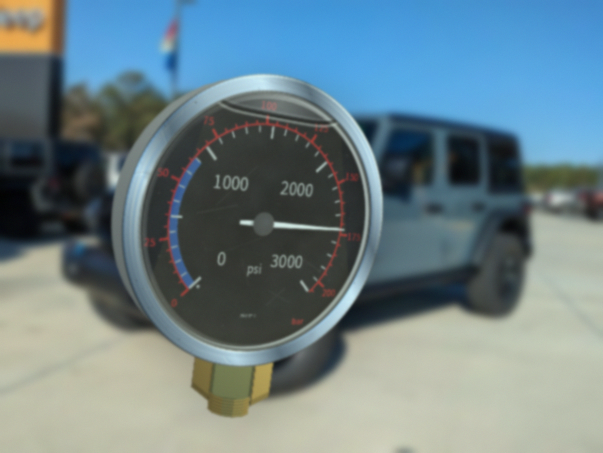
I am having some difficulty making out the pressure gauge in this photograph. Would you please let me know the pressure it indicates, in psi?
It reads 2500 psi
